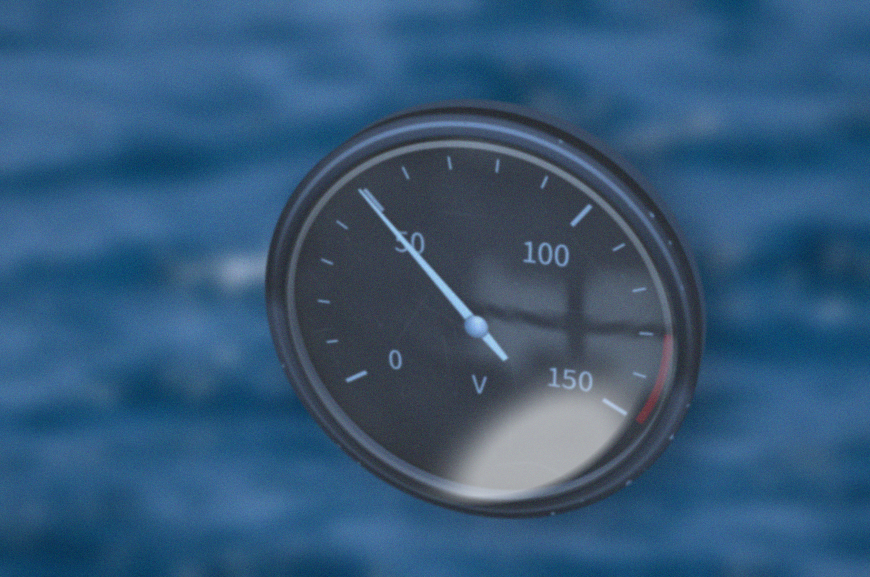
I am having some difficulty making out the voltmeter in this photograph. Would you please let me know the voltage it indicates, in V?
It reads 50 V
